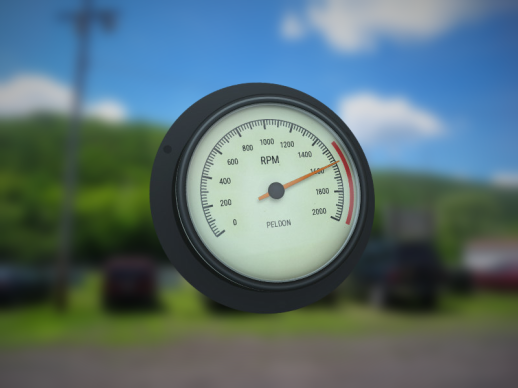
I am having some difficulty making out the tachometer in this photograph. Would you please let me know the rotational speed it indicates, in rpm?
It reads 1600 rpm
